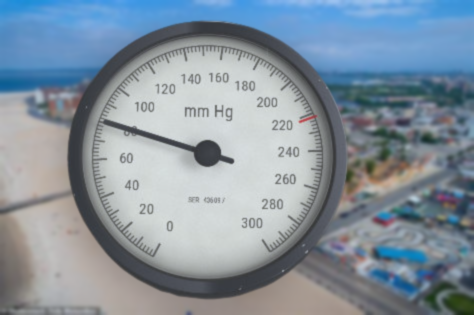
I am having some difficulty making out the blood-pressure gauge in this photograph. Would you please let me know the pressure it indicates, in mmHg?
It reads 80 mmHg
